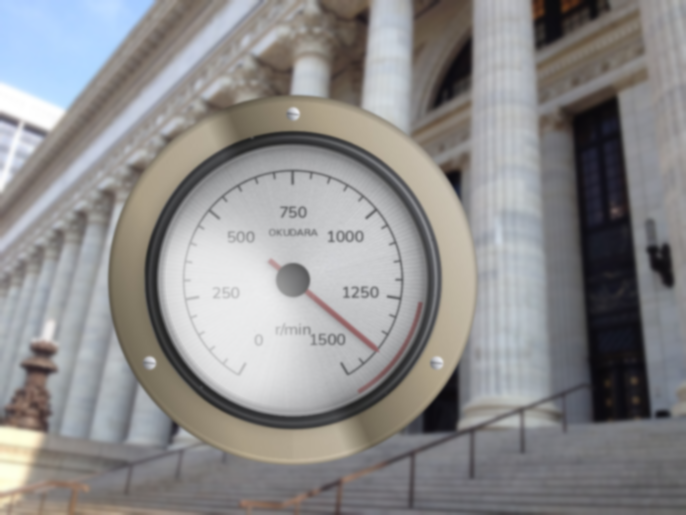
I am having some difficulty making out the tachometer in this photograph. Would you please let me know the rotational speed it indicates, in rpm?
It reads 1400 rpm
